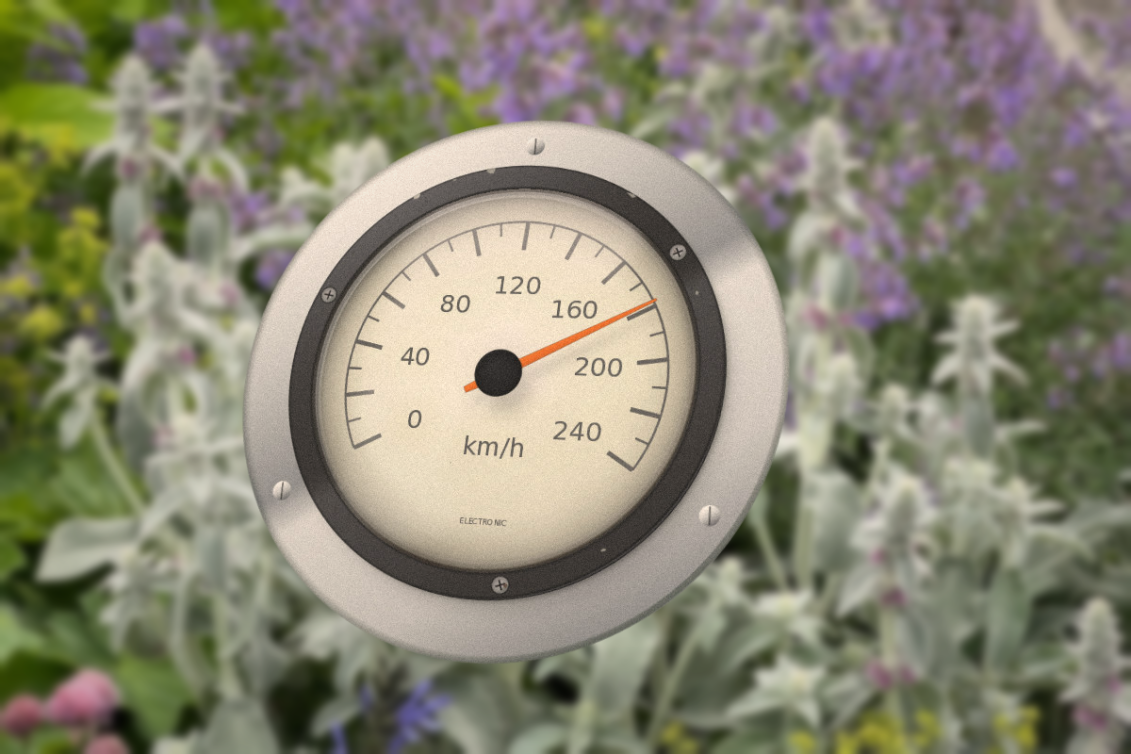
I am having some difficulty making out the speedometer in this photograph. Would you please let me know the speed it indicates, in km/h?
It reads 180 km/h
